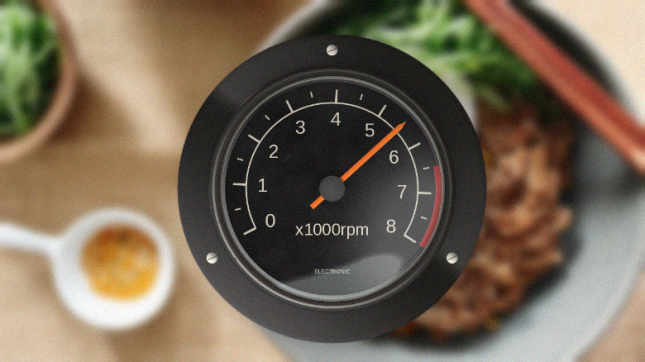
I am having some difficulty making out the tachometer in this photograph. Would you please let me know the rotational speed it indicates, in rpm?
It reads 5500 rpm
